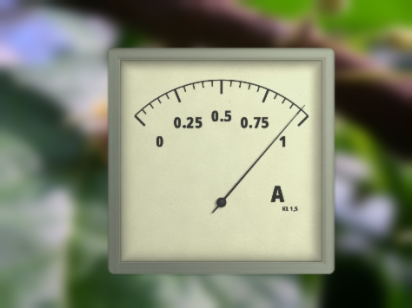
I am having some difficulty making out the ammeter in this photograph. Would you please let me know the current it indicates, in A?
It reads 0.95 A
